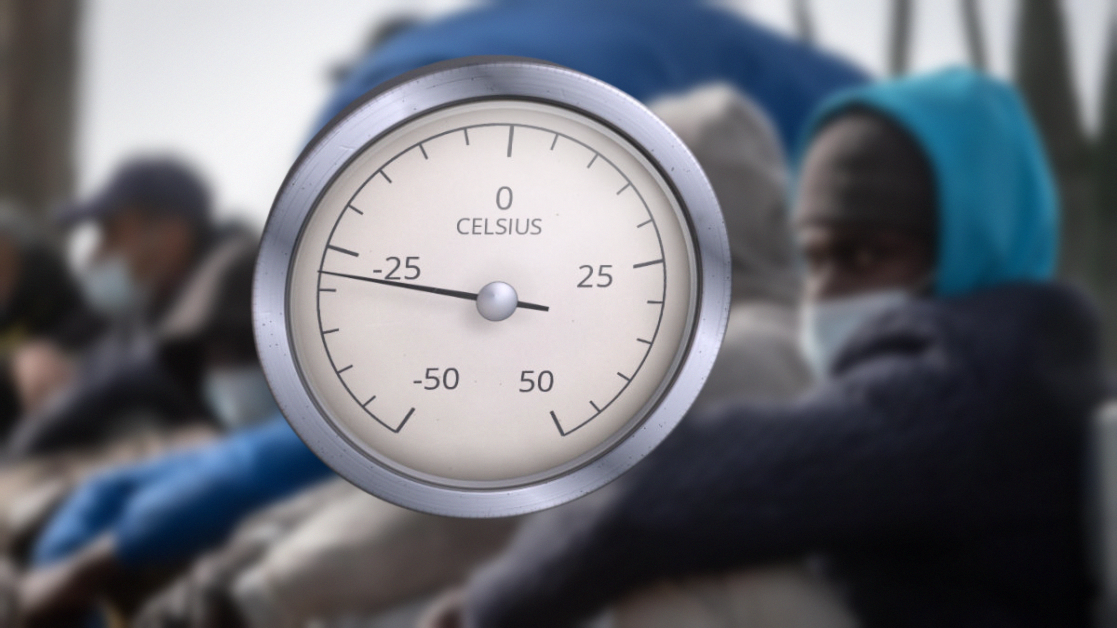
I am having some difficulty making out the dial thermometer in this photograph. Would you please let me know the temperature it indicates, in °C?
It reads -27.5 °C
